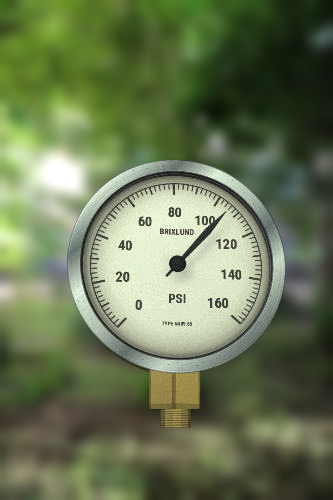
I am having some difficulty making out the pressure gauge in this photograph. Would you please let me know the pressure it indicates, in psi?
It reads 106 psi
